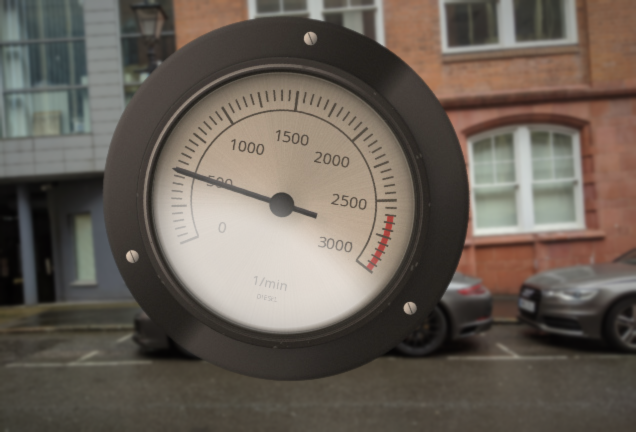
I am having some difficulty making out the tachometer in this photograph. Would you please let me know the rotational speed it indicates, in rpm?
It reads 500 rpm
